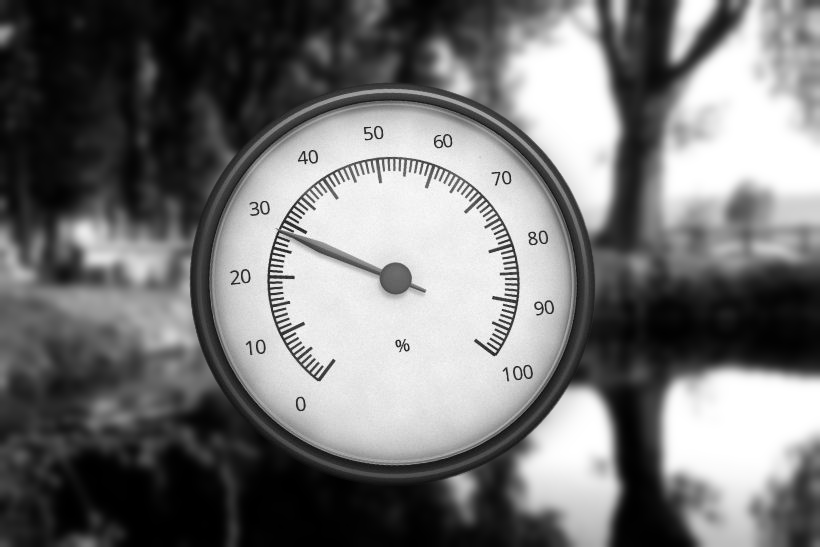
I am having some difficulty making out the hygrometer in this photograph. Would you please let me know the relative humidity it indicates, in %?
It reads 28 %
